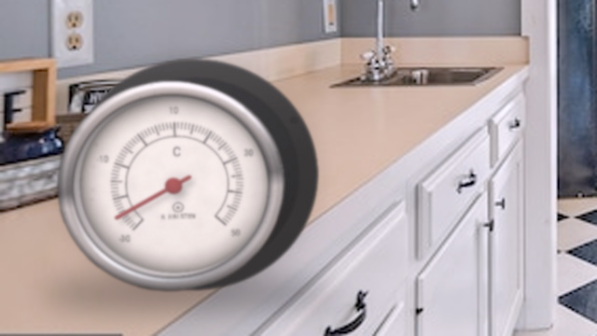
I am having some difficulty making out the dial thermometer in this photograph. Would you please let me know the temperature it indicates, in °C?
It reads -25 °C
